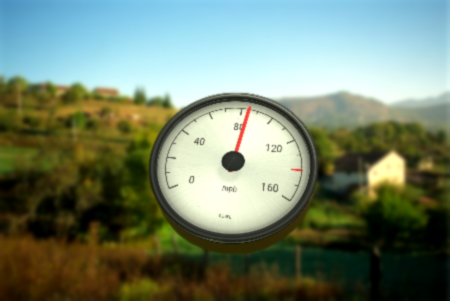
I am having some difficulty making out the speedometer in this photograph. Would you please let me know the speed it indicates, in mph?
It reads 85 mph
